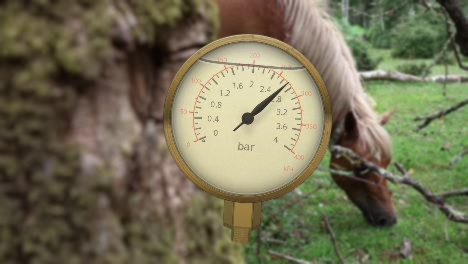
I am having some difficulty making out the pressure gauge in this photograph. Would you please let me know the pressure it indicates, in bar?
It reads 2.7 bar
